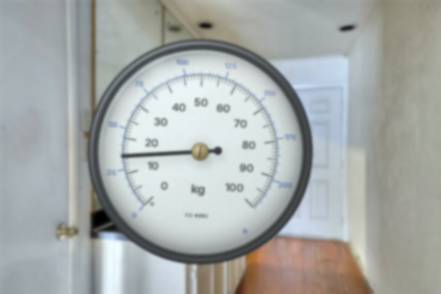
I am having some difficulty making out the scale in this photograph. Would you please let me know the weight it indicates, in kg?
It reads 15 kg
